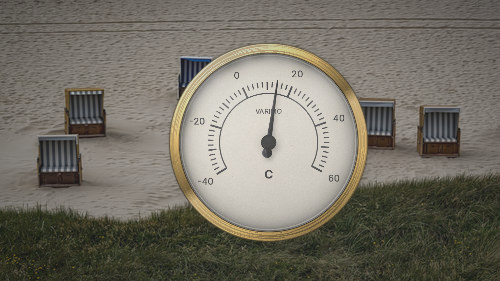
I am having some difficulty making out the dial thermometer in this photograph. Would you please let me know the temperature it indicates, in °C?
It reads 14 °C
